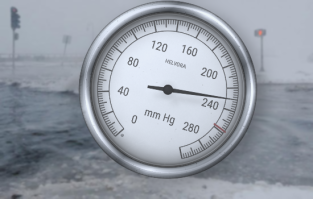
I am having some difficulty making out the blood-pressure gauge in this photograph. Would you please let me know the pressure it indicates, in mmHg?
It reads 230 mmHg
